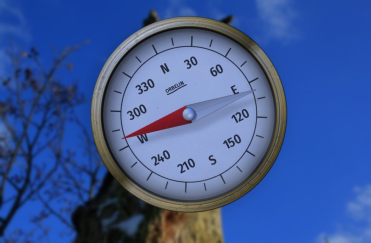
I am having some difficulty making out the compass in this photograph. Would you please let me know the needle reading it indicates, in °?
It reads 277.5 °
